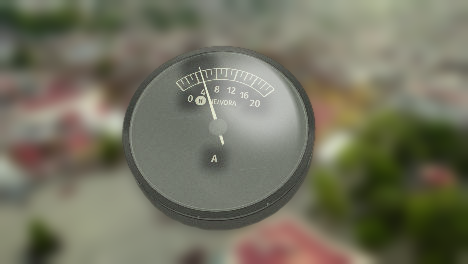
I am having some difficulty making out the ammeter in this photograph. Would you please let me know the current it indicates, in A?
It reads 5 A
